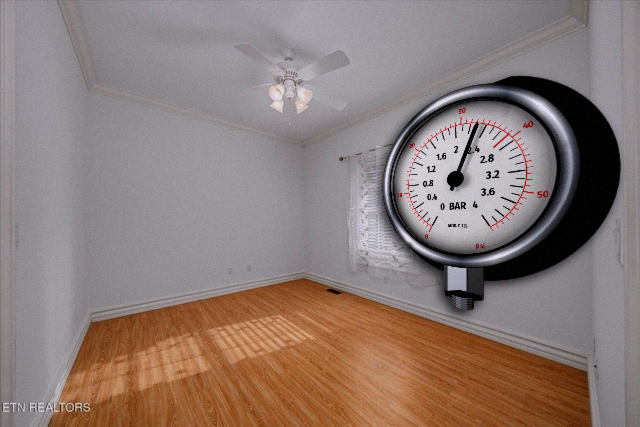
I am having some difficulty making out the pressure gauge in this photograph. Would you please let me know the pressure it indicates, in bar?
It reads 2.3 bar
